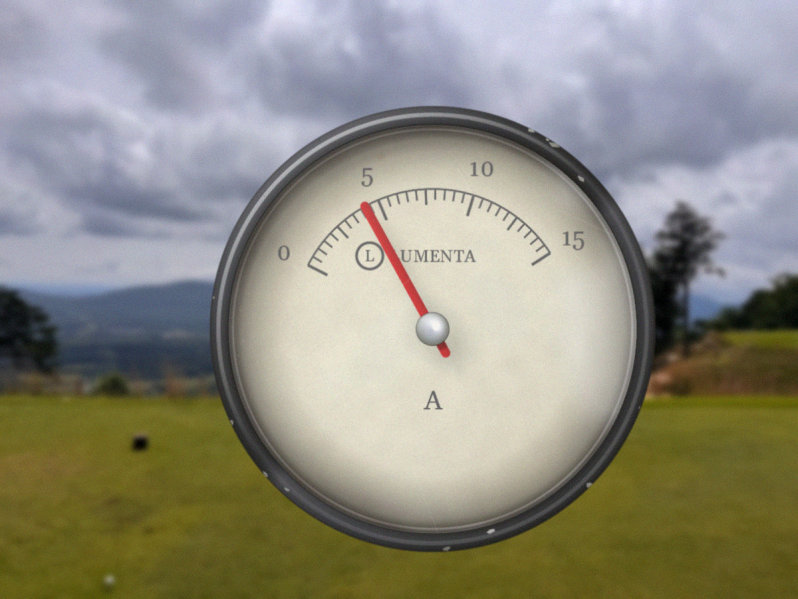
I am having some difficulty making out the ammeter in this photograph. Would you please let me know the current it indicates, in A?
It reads 4.25 A
